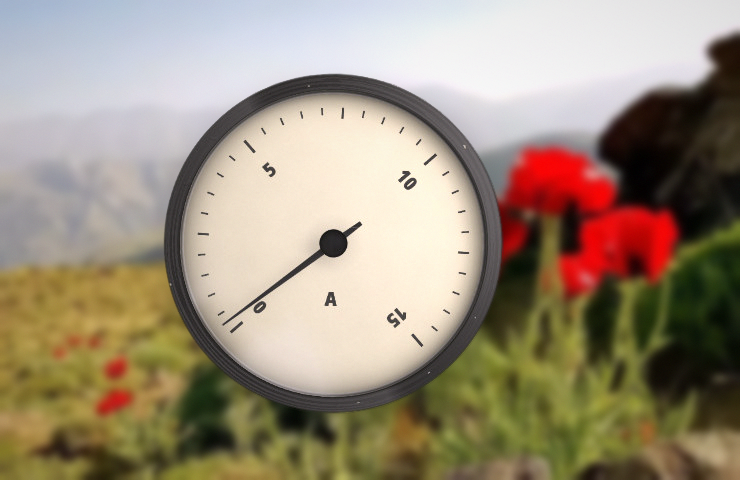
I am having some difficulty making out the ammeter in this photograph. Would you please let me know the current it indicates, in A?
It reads 0.25 A
